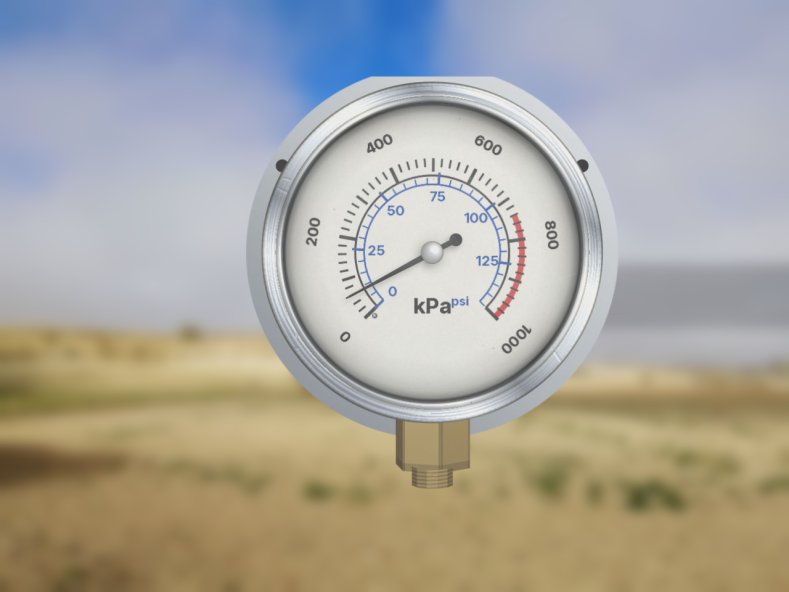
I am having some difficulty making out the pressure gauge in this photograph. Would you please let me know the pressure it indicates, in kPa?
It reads 60 kPa
